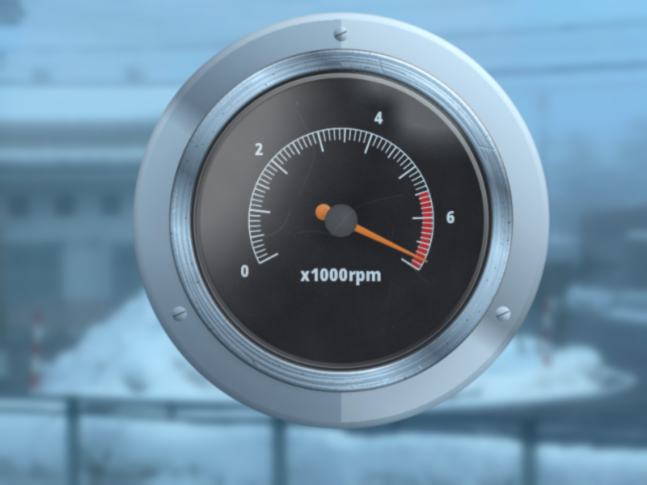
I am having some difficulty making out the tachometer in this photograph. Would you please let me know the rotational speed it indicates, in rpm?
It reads 6800 rpm
